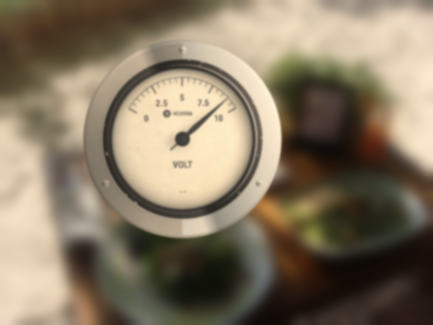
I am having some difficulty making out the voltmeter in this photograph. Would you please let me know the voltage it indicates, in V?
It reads 9 V
